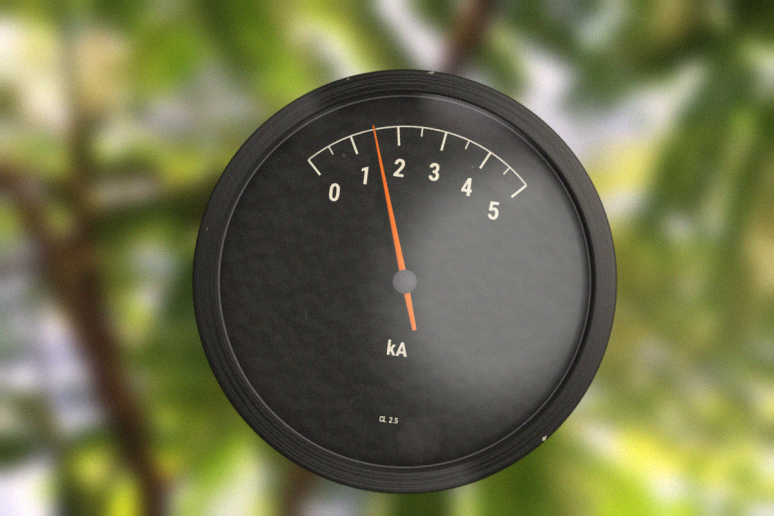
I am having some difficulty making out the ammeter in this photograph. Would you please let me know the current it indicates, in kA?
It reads 1.5 kA
